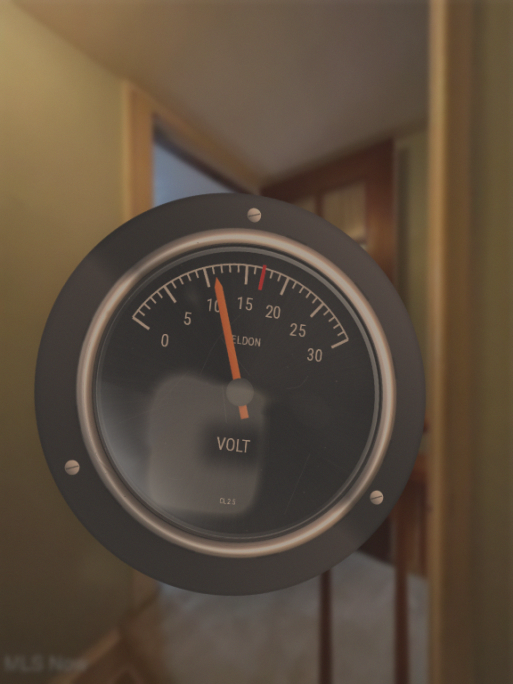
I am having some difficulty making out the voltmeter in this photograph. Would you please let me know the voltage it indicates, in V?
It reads 11 V
